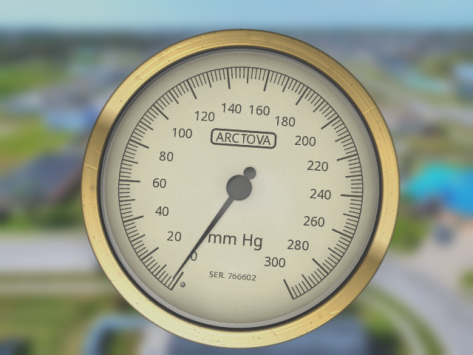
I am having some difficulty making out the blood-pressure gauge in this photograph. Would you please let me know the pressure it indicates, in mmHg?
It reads 2 mmHg
